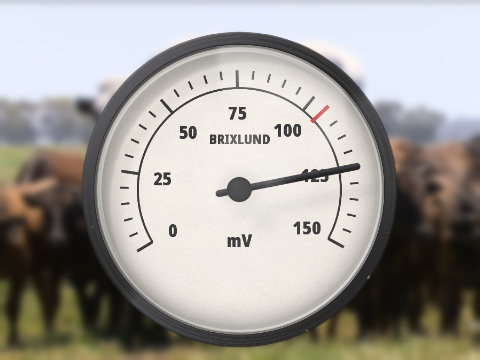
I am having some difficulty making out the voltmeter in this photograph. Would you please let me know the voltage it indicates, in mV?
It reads 125 mV
